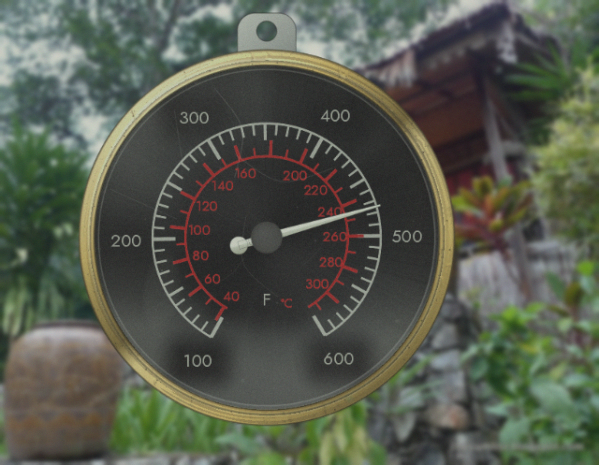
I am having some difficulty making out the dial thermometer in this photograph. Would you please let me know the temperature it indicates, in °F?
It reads 475 °F
